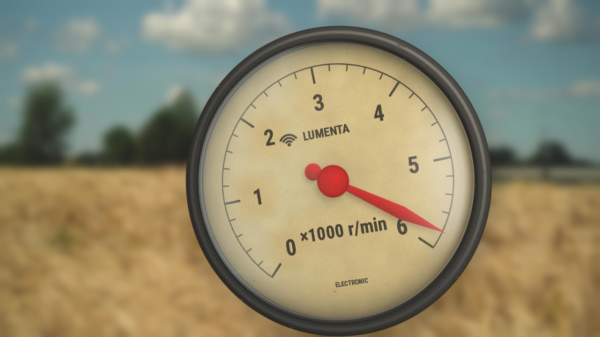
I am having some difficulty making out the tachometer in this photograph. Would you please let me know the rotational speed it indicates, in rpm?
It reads 5800 rpm
